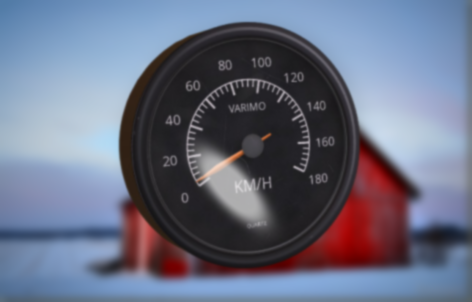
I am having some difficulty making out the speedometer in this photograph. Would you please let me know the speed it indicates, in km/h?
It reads 4 km/h
